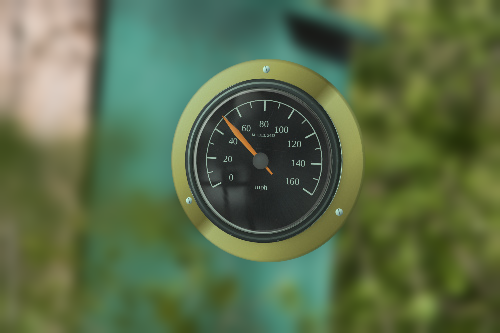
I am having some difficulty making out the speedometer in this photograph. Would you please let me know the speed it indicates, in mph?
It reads 50 mph
